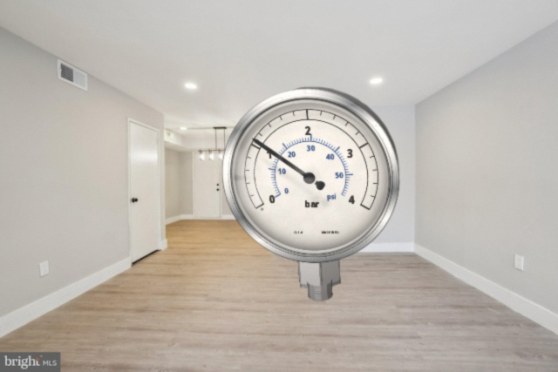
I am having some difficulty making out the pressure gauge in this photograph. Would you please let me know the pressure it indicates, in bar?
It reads 1.1 bar
